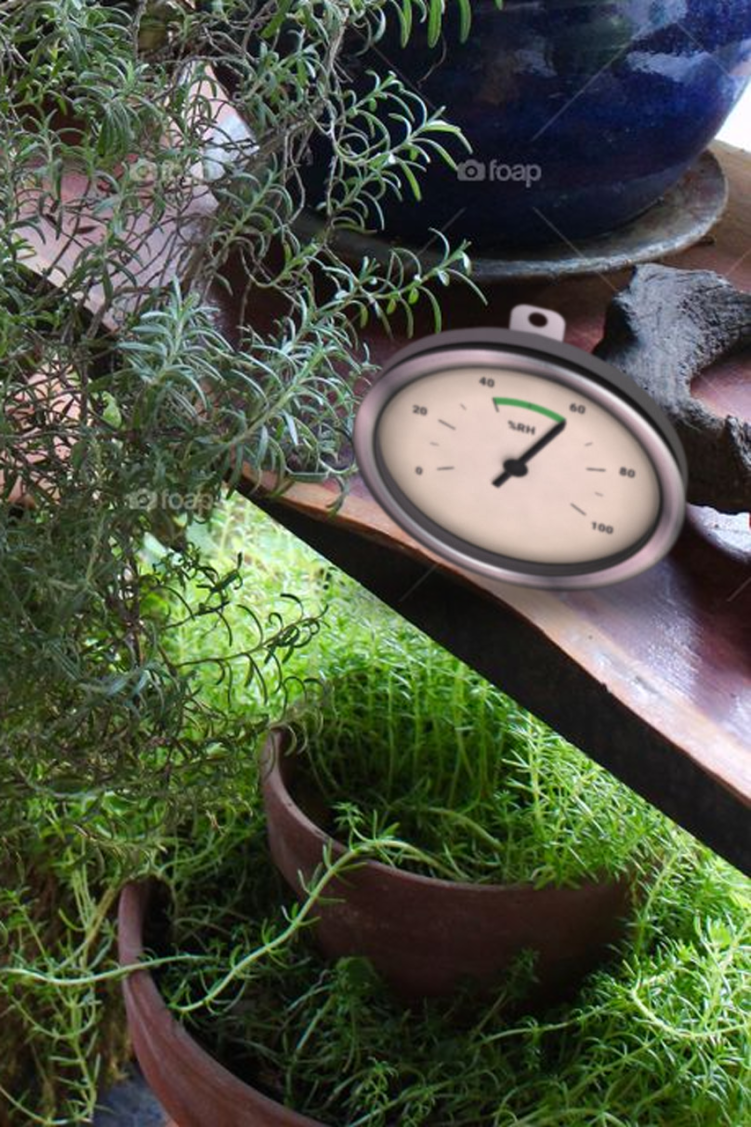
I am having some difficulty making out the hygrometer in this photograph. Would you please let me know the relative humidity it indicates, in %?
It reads 60 %
